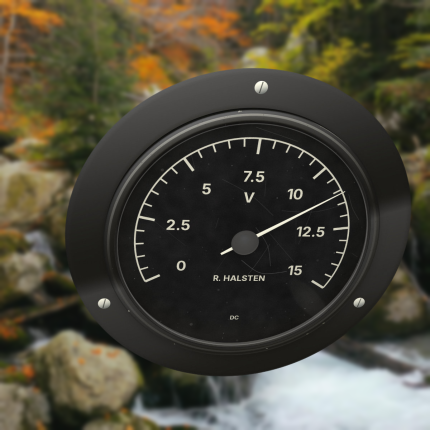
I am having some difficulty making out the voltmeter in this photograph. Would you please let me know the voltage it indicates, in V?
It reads 11 V
